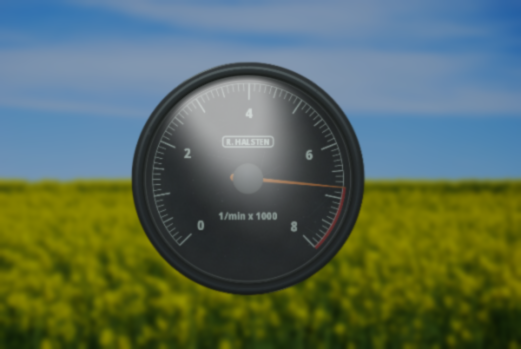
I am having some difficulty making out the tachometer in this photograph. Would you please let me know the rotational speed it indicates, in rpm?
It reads 6800 rpm
